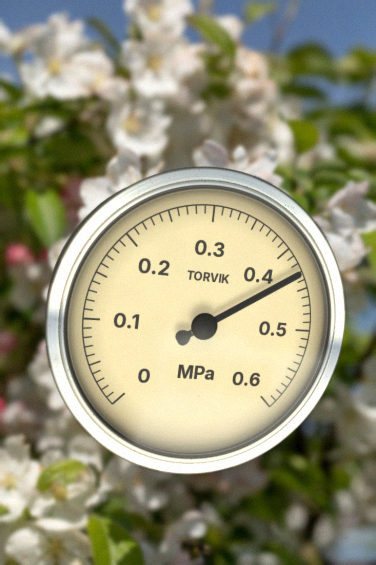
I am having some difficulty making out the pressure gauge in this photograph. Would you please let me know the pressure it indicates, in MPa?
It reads 0.43 MPa
